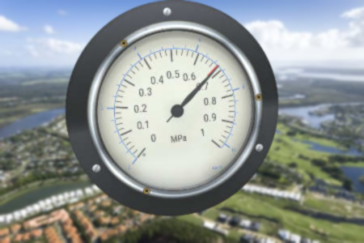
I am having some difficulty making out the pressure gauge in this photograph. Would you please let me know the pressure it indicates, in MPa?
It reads 0.68 MPa
